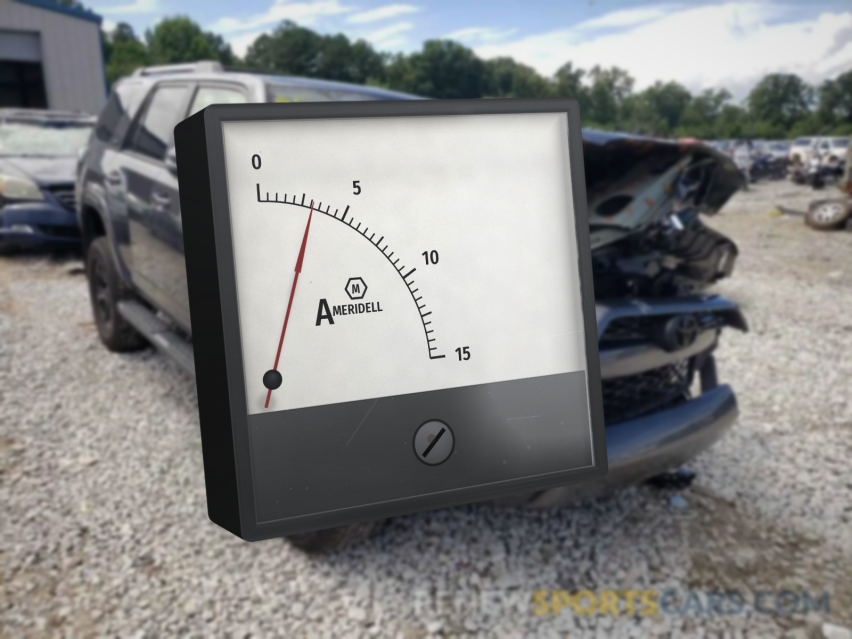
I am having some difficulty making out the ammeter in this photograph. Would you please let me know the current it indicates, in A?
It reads 3 A
